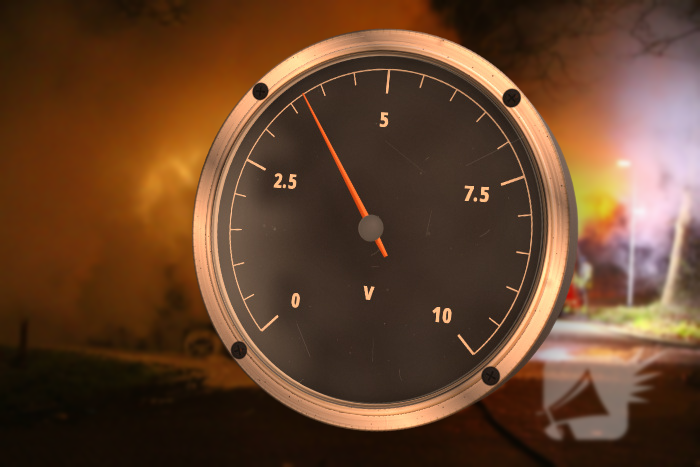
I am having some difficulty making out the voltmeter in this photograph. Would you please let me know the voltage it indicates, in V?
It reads 3.75 V
